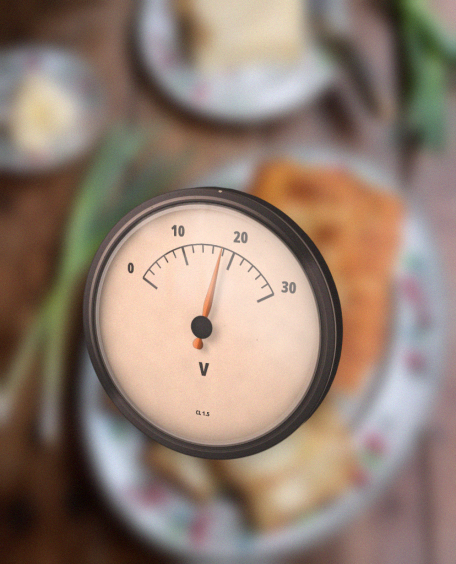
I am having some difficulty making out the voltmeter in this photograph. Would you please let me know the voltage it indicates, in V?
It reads 18 V
